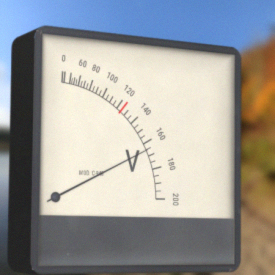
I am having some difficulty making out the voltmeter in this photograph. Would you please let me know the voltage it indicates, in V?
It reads 165 V
